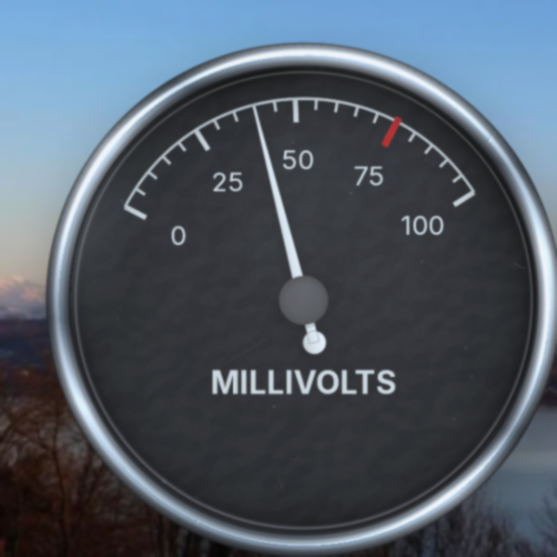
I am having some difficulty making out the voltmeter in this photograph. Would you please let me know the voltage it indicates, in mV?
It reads 40 mV
